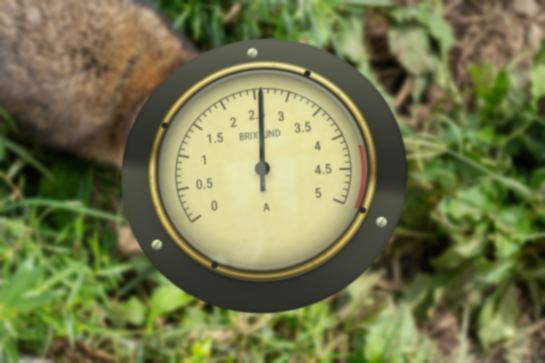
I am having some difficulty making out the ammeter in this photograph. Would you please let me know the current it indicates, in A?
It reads 2.6 A
